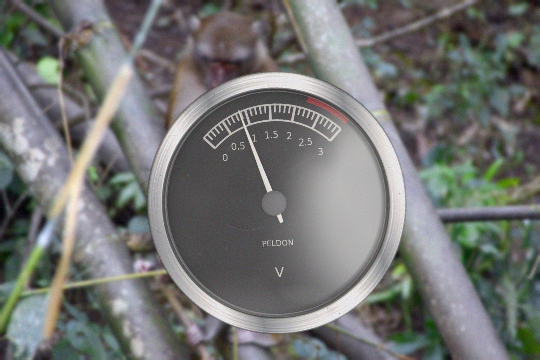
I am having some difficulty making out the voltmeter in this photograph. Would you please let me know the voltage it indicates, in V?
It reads 0.9 V
